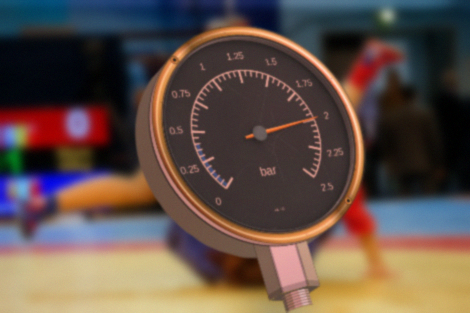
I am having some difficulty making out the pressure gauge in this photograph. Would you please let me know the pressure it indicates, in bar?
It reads 2 bar
